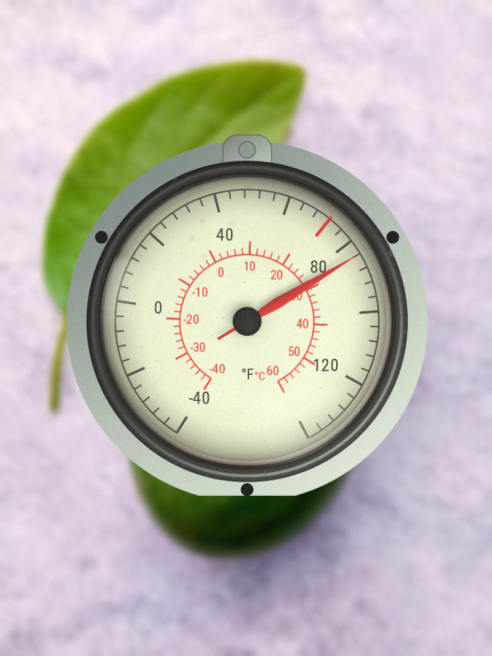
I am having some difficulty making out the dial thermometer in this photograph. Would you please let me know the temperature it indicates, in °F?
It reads 84 °F
